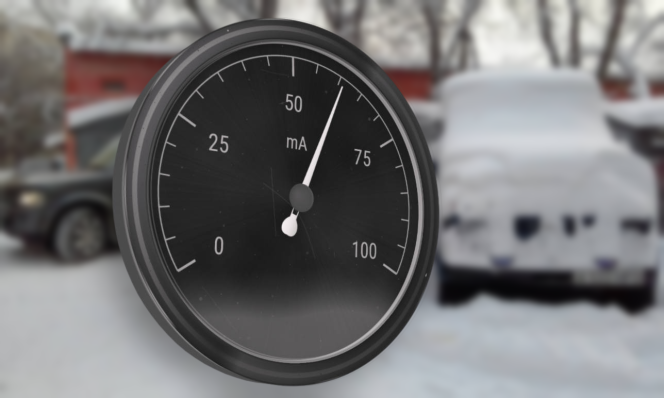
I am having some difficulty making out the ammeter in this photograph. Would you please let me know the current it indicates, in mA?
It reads 60 mA
